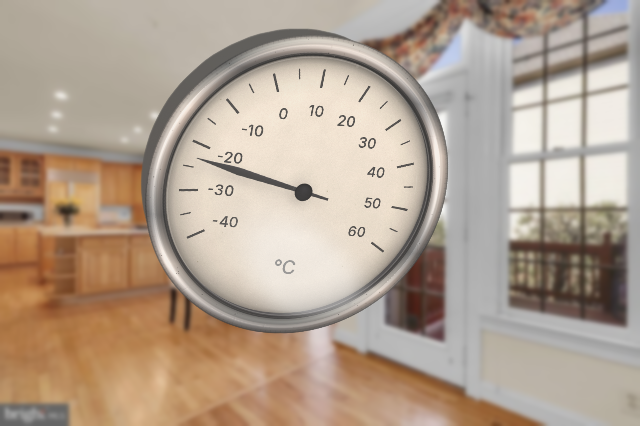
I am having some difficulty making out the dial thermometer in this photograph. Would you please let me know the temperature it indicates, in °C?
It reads -22.5 °C
